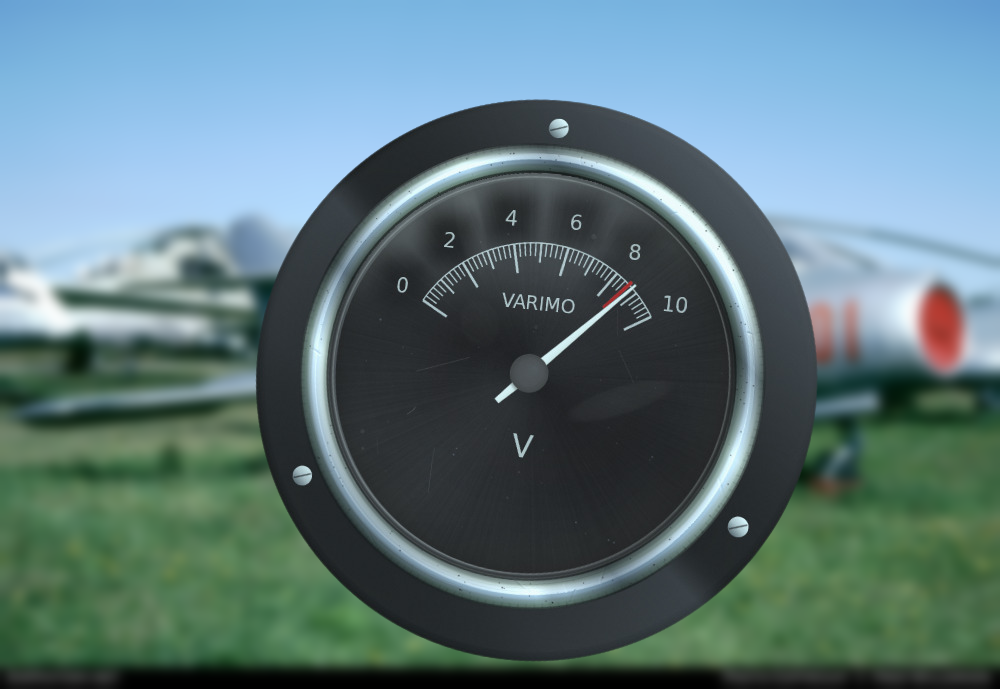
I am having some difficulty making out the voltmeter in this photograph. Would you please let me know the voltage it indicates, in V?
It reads 8.8 V
